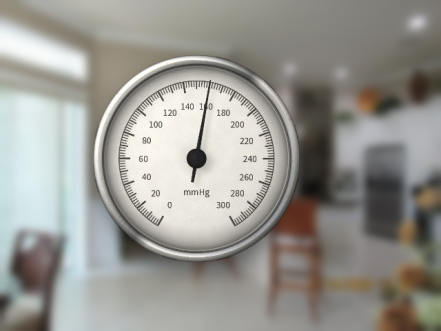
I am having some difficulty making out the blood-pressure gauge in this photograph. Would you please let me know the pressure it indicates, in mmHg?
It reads 160 mmHg
